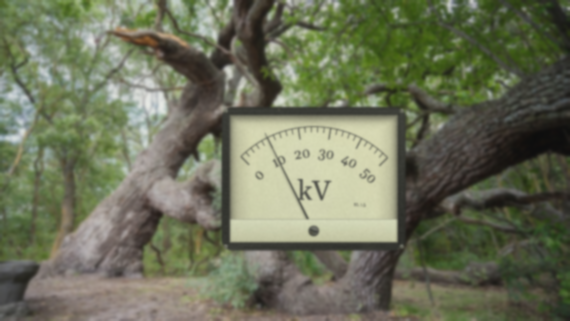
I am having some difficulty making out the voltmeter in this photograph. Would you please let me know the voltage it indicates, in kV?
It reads 10 kV
